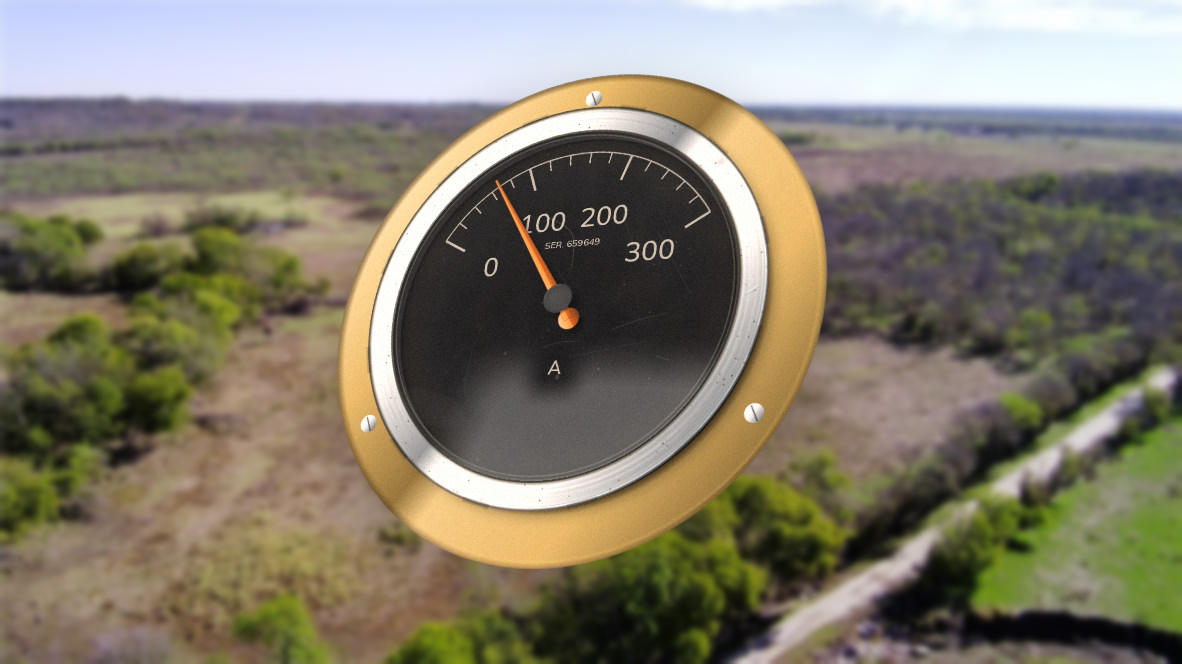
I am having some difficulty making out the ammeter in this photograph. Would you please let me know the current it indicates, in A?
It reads 70 A
